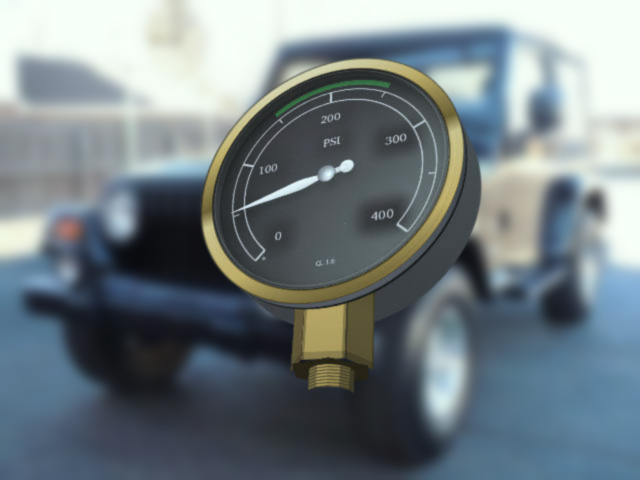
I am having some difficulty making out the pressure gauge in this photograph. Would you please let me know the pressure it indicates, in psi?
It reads 50 psi
